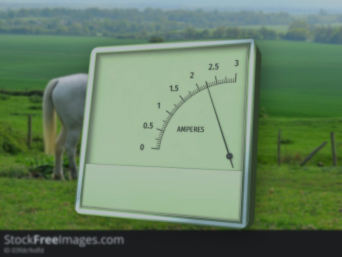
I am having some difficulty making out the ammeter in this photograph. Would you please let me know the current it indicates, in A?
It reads 2.25 A
